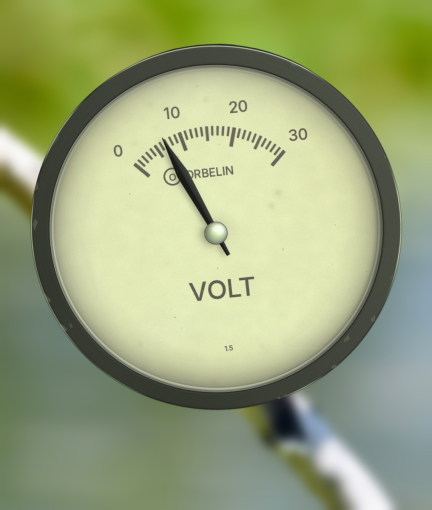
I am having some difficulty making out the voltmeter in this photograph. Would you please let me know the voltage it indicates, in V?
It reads 7 V
